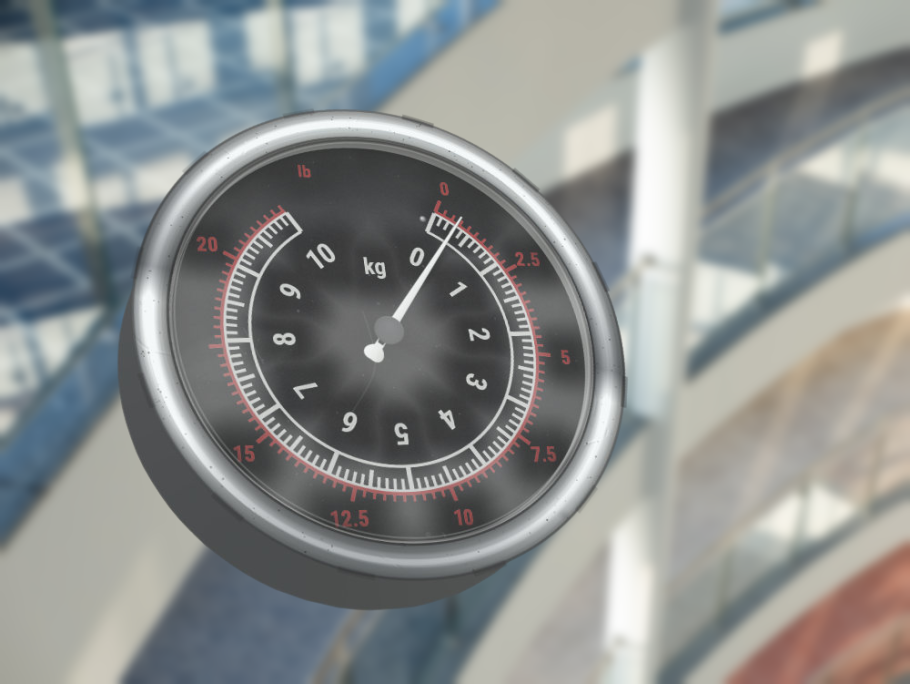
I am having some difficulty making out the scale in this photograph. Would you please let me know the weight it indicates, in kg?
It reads 0.3 kg
